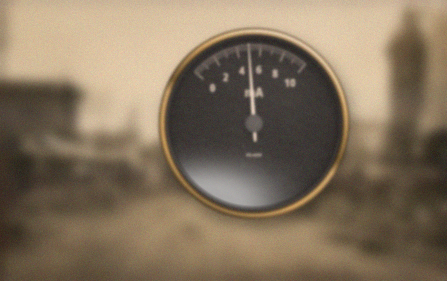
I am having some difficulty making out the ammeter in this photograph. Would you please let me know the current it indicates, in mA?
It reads 5 mA
